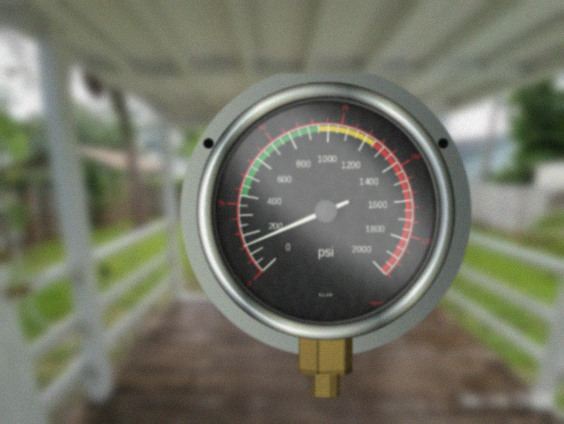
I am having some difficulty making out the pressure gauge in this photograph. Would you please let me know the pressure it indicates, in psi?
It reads 150 psi
